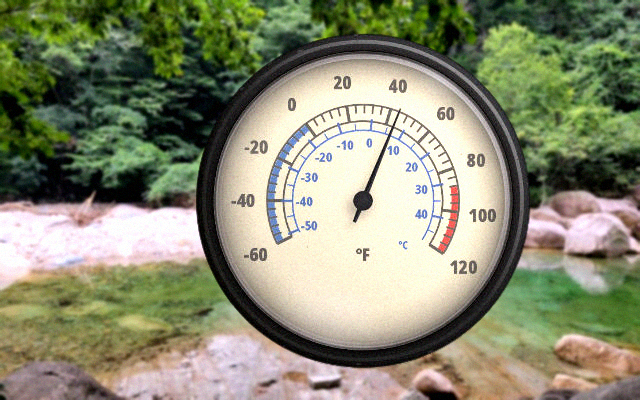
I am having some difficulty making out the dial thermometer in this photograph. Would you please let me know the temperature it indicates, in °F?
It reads 44 °F
